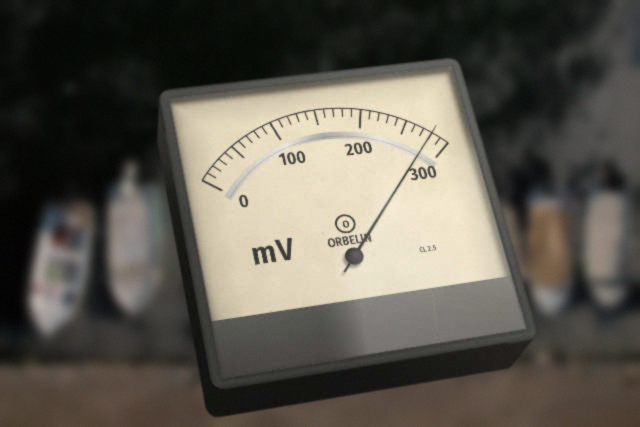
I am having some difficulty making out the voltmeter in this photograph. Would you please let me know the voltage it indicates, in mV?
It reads 280 mV
